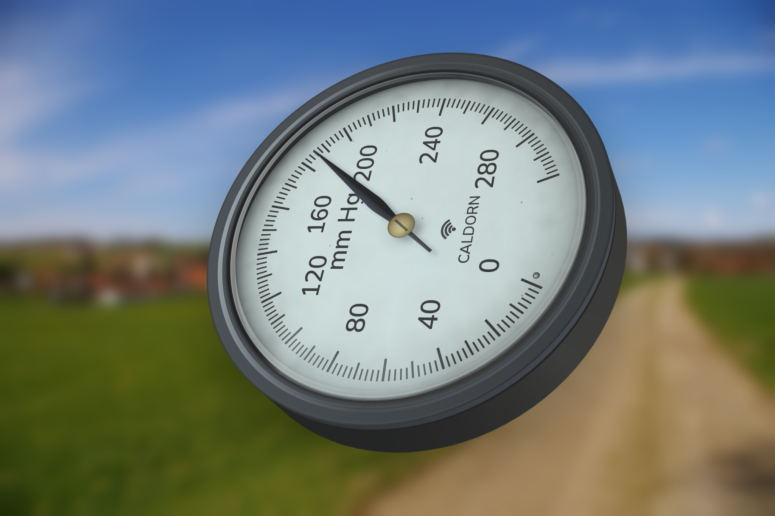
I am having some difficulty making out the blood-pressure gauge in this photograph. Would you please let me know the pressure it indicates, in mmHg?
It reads 186 mmHg
